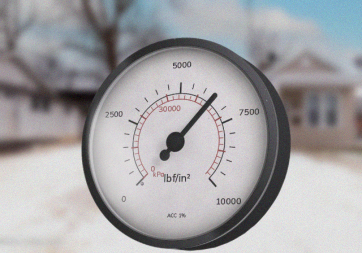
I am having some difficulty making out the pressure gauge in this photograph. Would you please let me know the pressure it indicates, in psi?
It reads 6500 psi
